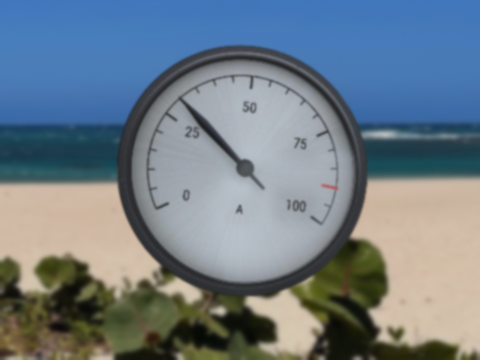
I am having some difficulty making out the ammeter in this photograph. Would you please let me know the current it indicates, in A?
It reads 30 A
